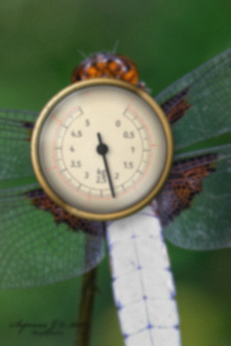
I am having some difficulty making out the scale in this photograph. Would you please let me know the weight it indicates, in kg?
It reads 2.25 kg
